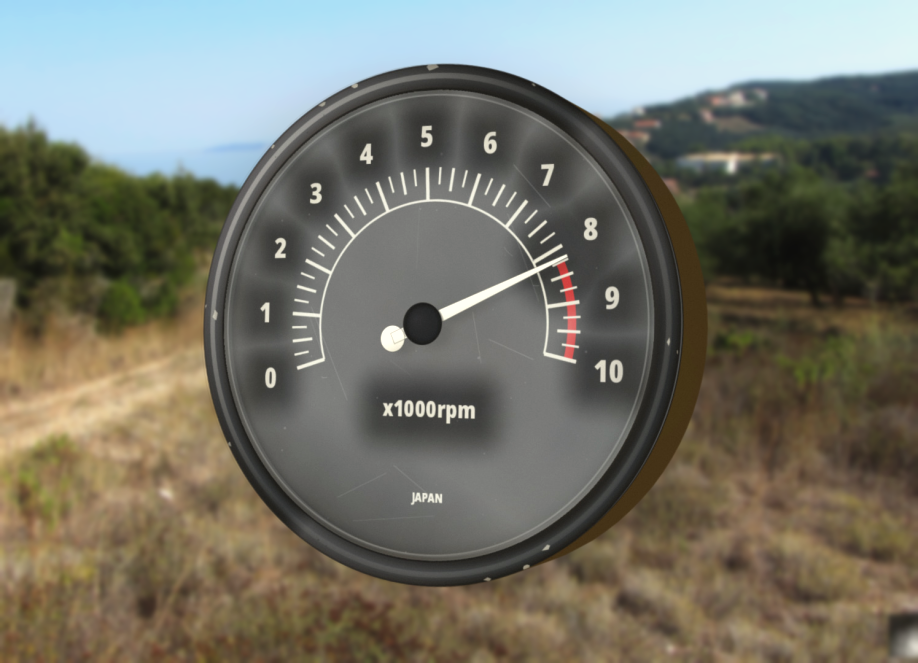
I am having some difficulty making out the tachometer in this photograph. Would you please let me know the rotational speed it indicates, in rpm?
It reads 8250 rpm
